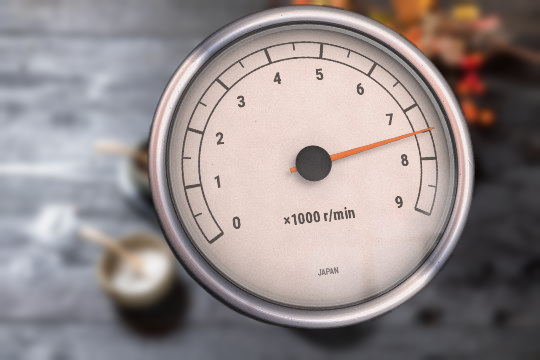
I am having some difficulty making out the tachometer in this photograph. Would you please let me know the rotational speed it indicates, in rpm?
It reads 7500 rpm
